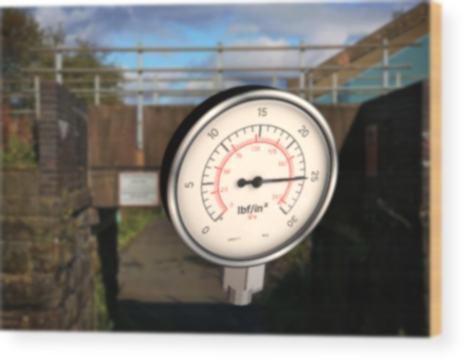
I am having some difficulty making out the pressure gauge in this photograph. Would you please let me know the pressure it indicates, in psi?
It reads 25 psi
